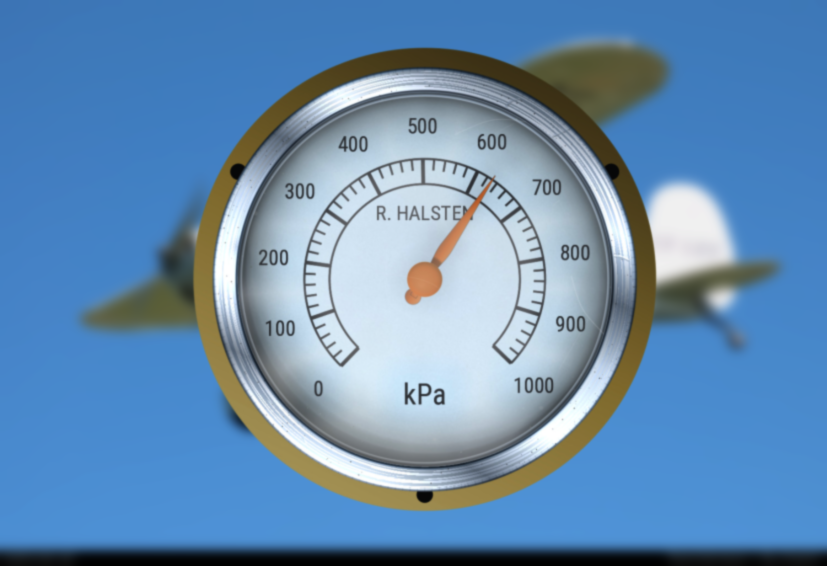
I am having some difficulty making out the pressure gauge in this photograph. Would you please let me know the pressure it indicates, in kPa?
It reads 630 kPa
